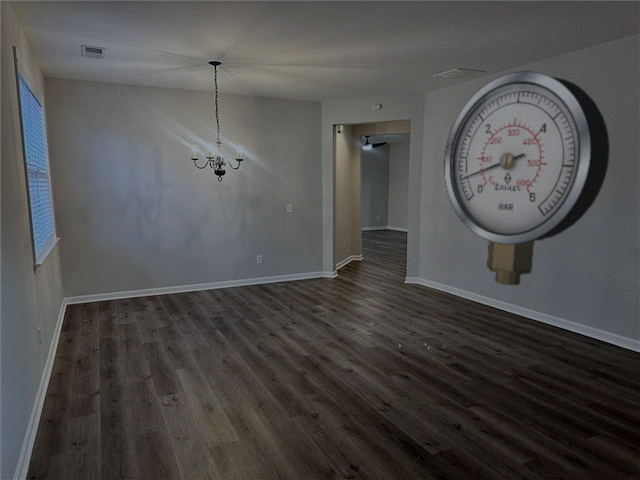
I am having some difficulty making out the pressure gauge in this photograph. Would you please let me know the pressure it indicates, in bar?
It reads 0.5 bar
